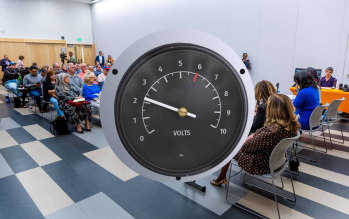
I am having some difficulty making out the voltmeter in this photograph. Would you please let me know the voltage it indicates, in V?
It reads 2.25 V
